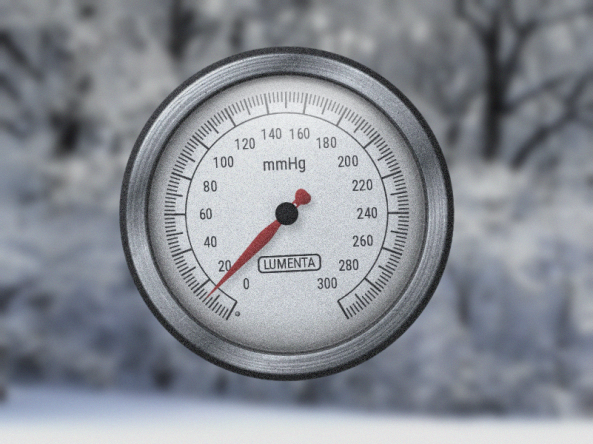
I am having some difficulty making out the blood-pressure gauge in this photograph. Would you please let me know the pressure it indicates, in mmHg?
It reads 14 mmHg
